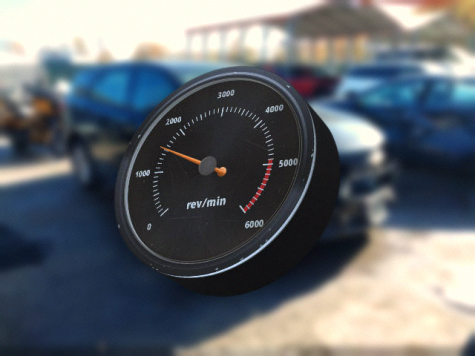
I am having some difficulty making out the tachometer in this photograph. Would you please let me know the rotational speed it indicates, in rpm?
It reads 1500 rpm
